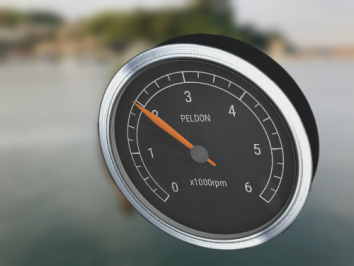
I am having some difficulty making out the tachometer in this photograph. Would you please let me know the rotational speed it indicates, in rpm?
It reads 2000 rpm
